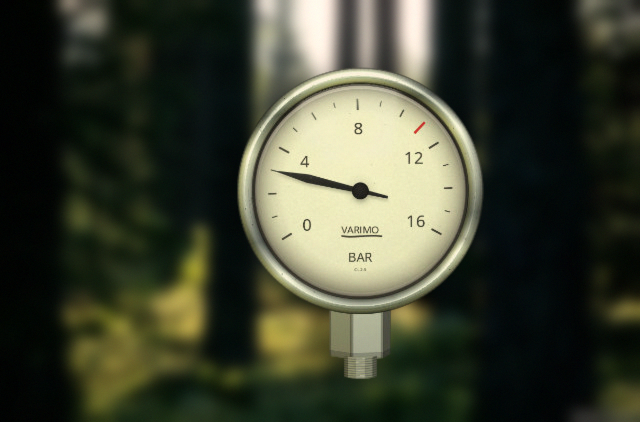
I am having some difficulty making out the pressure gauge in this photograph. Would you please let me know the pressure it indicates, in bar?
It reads 3 bar
